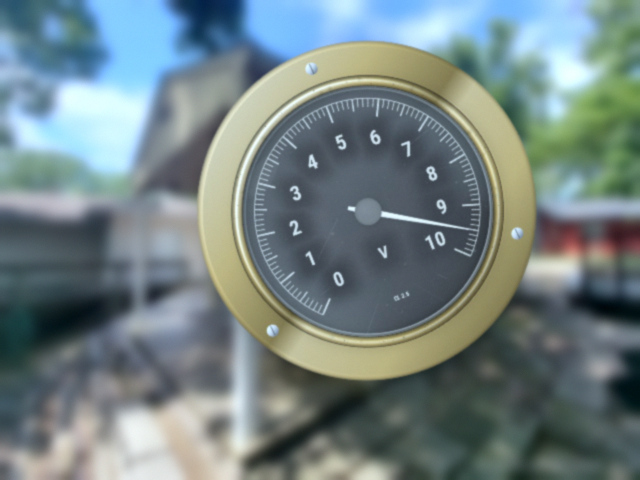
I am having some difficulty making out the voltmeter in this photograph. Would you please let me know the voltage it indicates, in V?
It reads 9.5 V
